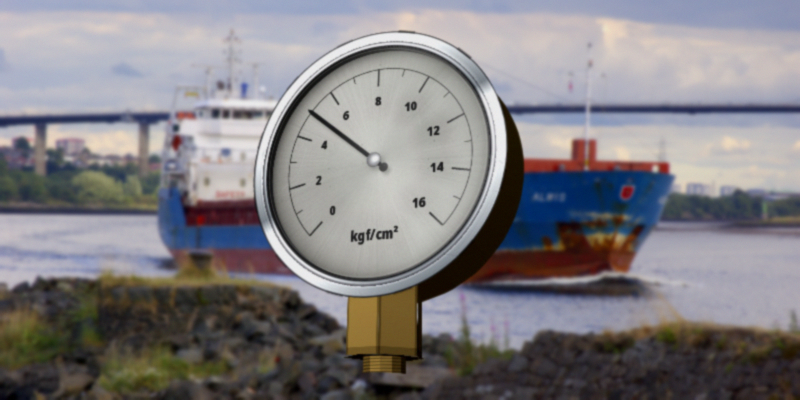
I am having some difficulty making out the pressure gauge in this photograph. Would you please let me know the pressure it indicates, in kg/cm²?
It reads 5 kg/cm²
